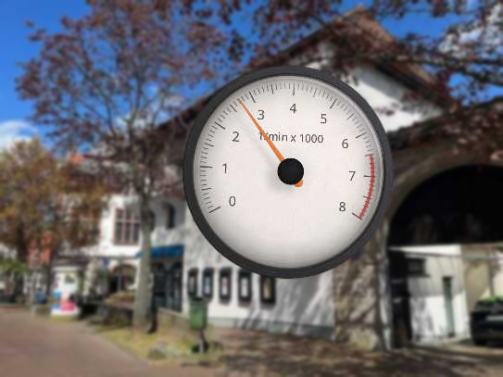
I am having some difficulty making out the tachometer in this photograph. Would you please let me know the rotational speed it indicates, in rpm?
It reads 2700 rpm
